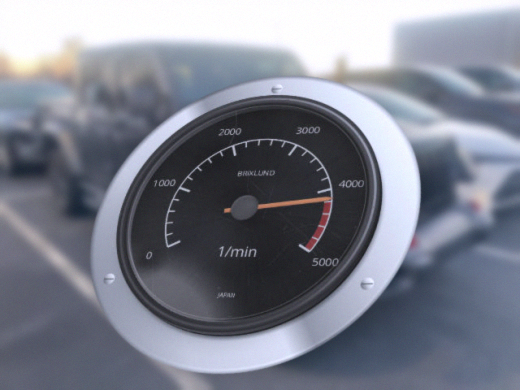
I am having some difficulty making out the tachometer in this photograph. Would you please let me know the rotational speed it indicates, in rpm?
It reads 4200 rpm
